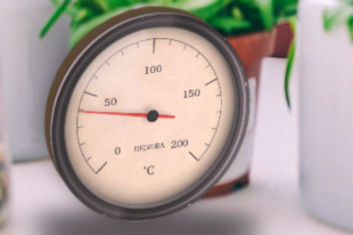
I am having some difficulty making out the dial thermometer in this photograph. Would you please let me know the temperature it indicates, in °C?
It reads 40 °C
